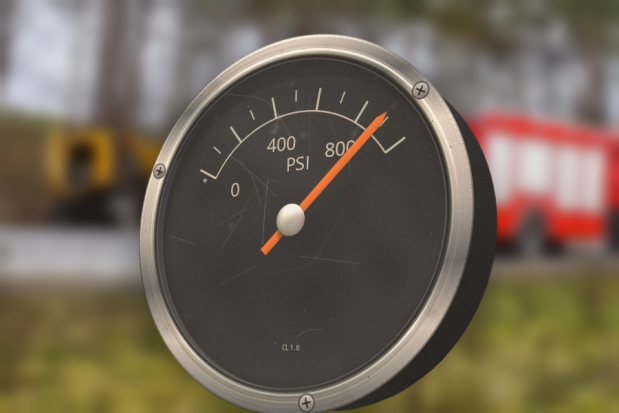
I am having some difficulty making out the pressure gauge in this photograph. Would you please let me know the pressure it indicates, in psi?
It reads 900 psi
